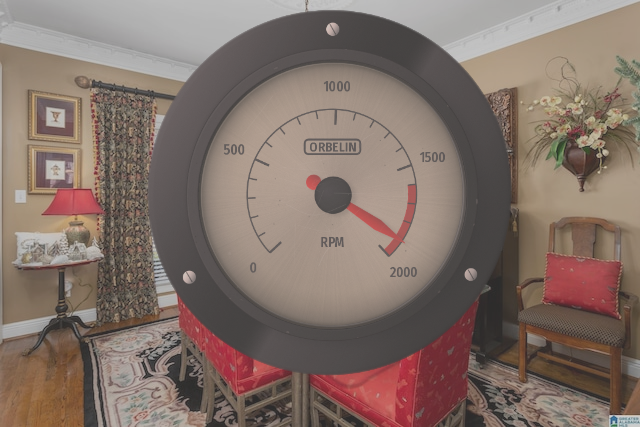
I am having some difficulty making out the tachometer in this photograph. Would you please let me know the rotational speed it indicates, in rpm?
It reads 1900 rpm
